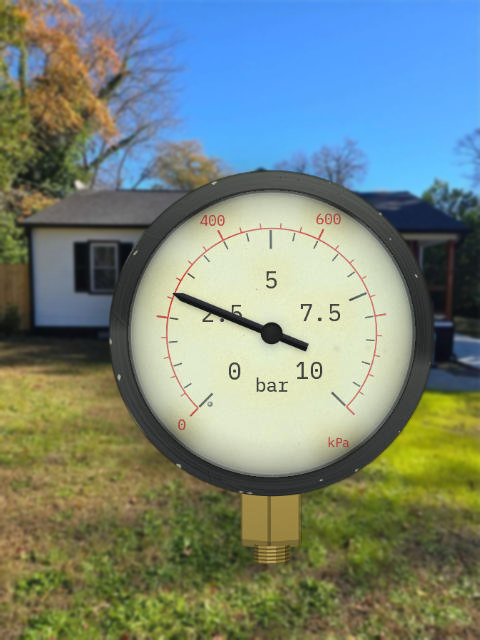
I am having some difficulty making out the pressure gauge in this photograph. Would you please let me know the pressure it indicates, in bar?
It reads 2.5 bar
